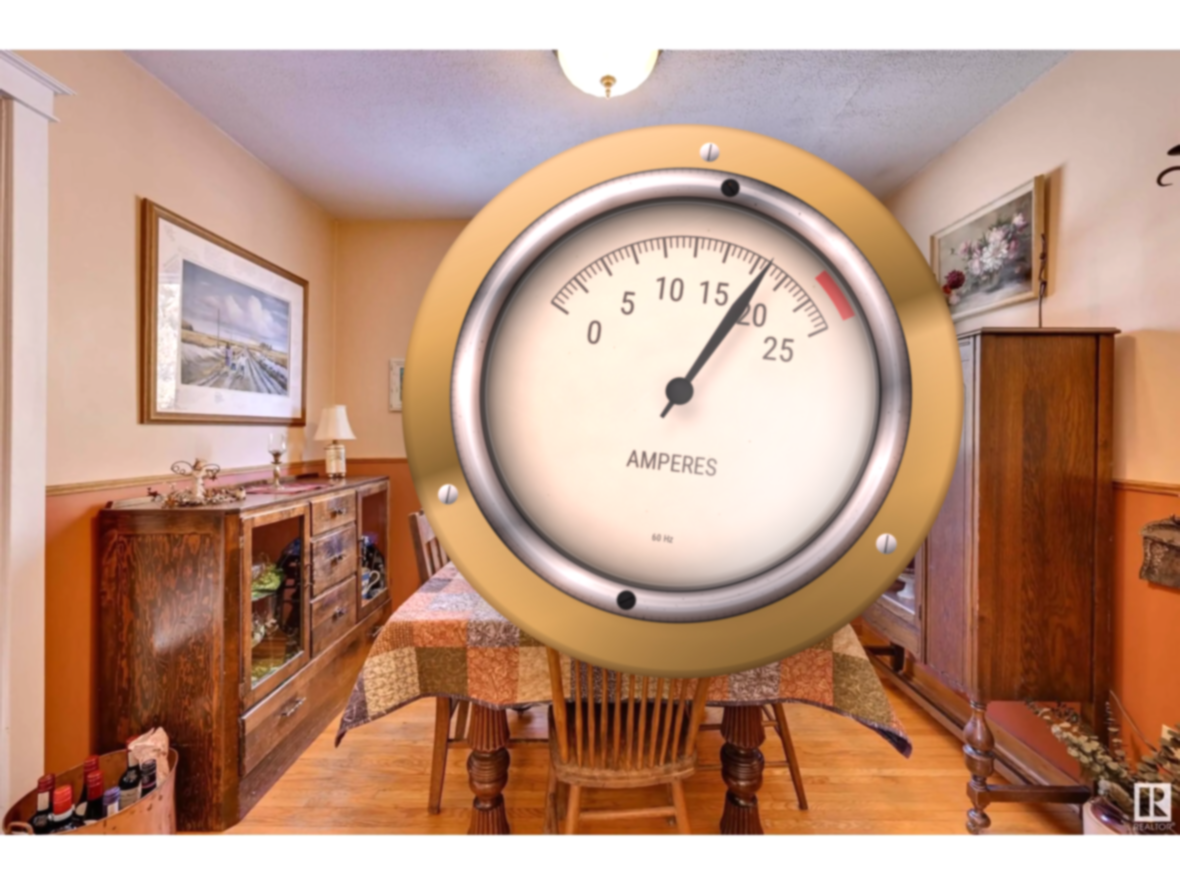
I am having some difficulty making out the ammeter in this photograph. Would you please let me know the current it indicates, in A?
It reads 18.5 A
